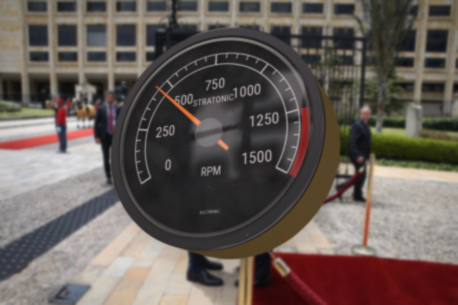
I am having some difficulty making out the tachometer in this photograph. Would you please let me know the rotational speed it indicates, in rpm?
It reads 450 rpm
